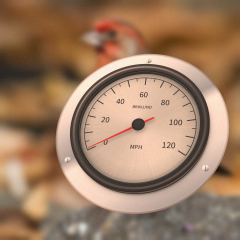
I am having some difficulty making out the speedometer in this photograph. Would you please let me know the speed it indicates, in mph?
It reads 0 mph
